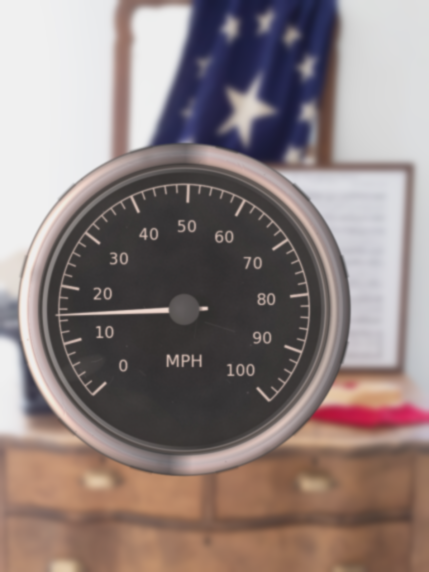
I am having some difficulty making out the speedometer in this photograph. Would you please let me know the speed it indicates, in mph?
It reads 15 mph
